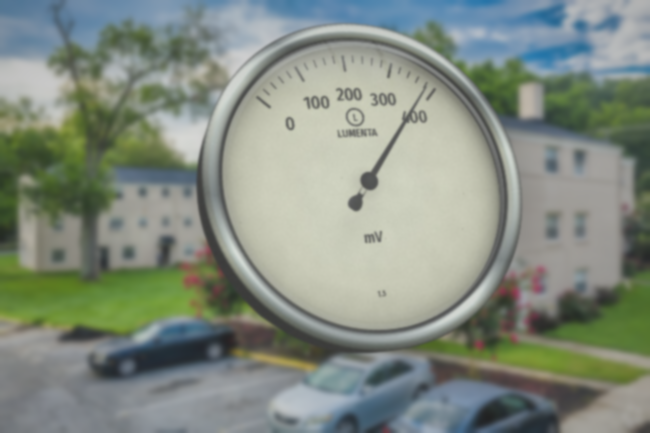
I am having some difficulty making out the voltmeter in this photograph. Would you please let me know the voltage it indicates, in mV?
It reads 380 mV
